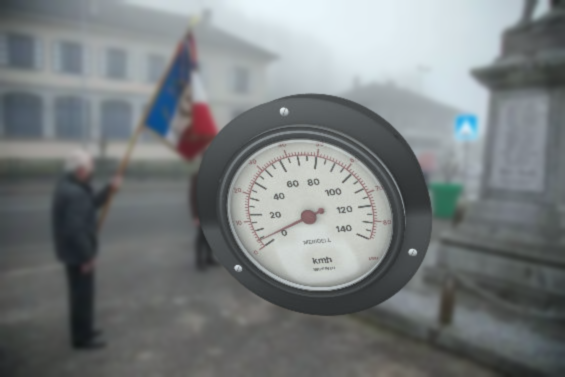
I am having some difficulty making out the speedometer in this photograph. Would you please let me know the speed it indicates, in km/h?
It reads 5 km/h
